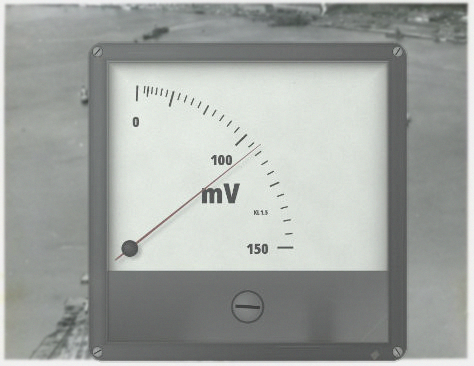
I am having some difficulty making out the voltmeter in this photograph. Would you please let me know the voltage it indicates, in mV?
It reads 107.5 mV
